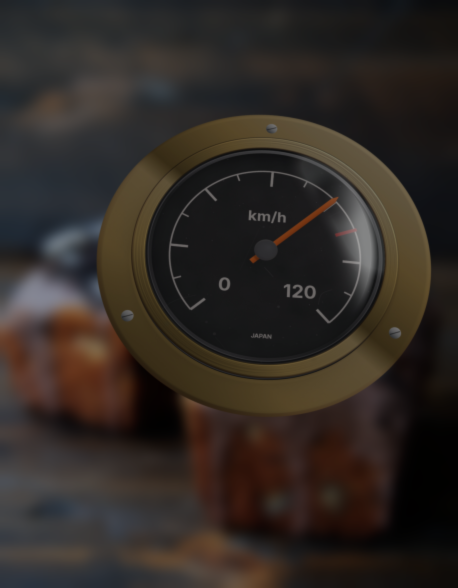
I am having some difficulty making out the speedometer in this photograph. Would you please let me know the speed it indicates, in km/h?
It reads 80 km/h
